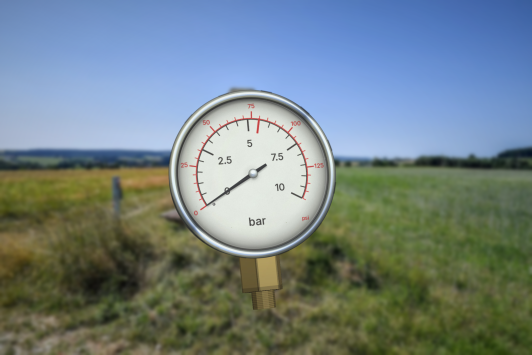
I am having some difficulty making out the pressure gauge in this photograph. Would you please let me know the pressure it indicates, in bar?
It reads 0 bar
